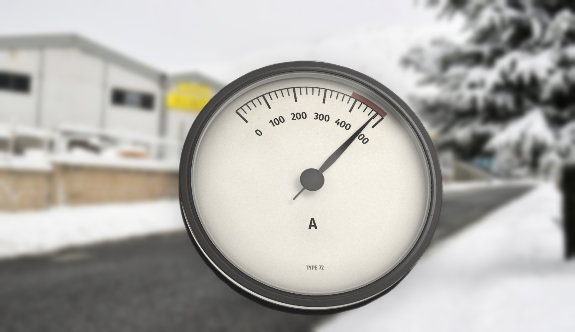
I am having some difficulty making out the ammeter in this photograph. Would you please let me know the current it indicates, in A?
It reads 480 A
